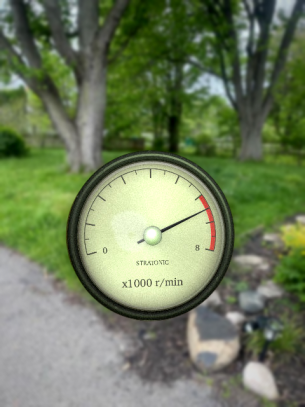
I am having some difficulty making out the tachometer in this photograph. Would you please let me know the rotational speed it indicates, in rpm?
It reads 6500 rpm
